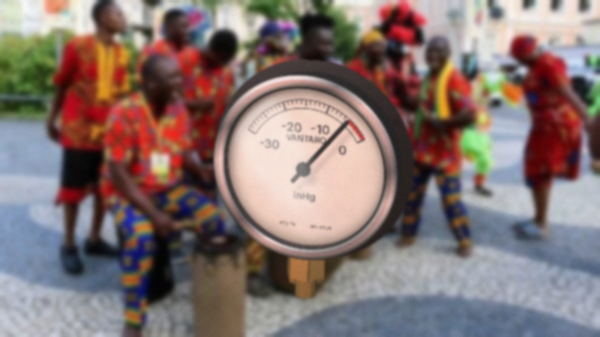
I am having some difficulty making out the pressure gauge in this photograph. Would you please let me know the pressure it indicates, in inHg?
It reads -5 inHg
